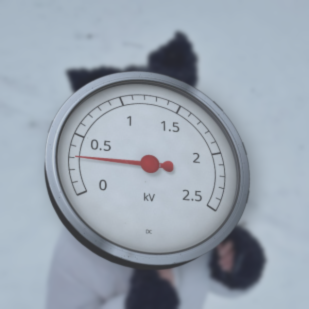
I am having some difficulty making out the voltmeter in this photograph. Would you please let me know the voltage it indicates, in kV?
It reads 0.3 kV
